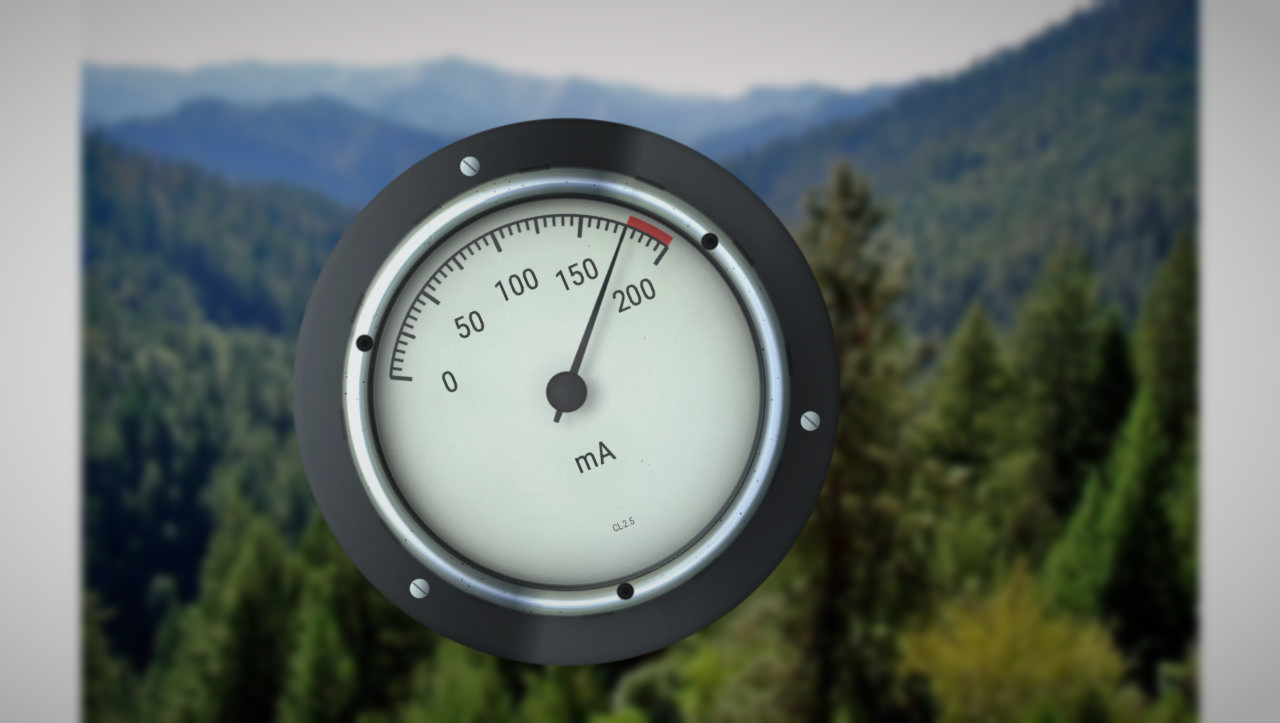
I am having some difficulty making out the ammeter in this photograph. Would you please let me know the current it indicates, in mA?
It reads 175 mA
